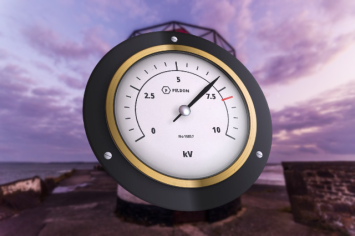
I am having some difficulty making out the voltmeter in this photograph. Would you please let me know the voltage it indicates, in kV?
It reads 7 kV
